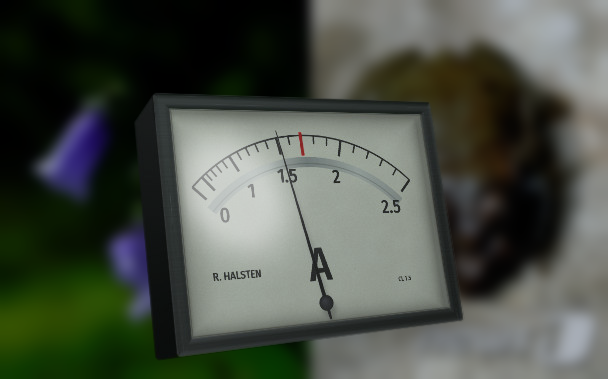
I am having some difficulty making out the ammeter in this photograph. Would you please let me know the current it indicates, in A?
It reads 1.5 A
